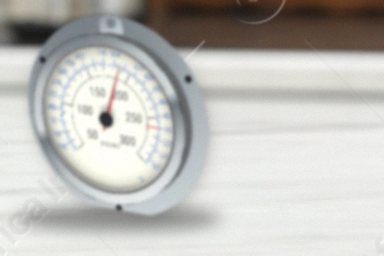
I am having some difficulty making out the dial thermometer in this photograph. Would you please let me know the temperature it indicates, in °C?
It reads 190 °C
